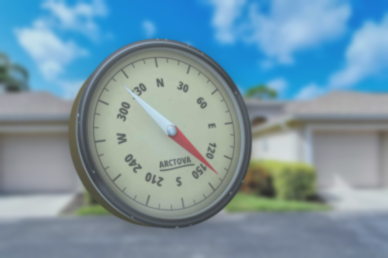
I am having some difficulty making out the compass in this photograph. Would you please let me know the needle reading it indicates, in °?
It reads 140 °
